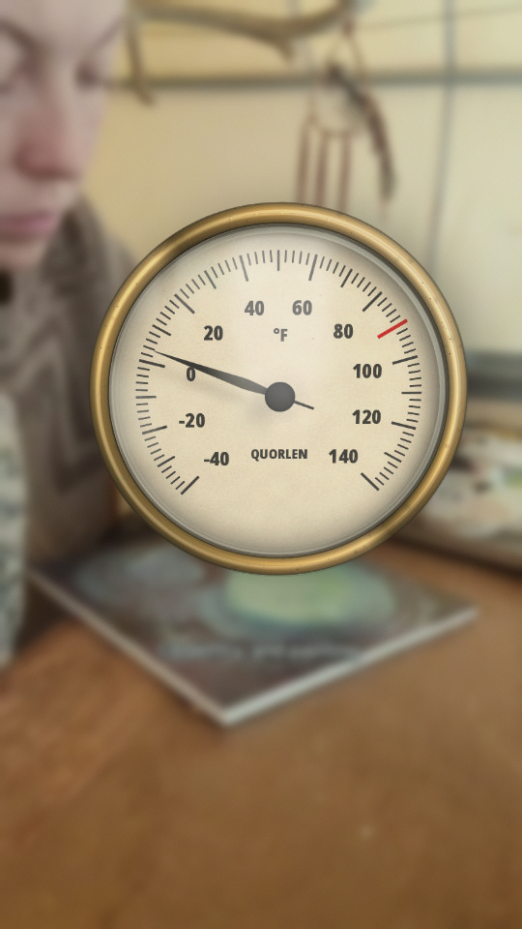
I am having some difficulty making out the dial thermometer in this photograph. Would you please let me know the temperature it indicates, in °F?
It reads 4 °F
